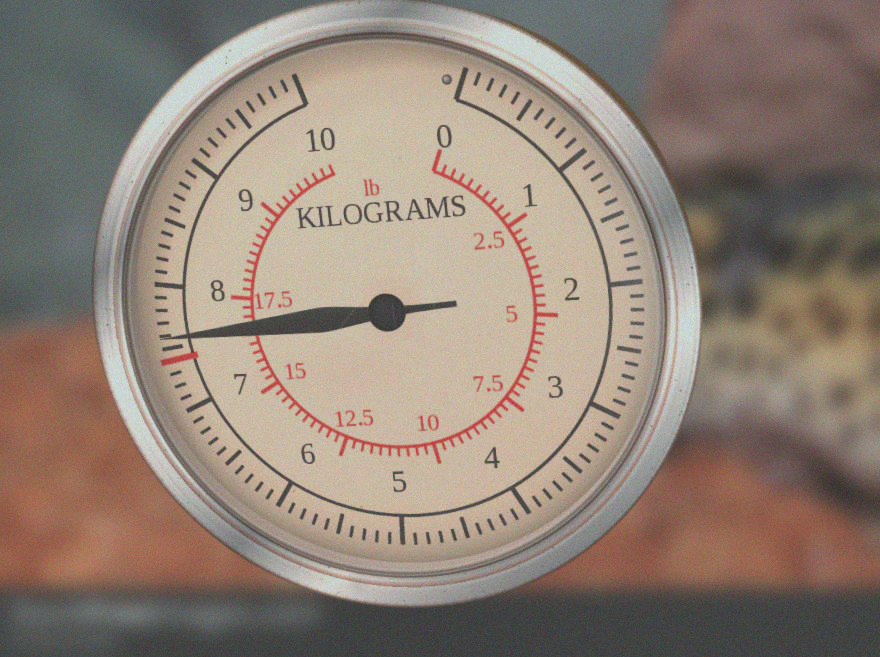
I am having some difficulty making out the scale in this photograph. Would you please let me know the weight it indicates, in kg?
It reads 7.6 kg
